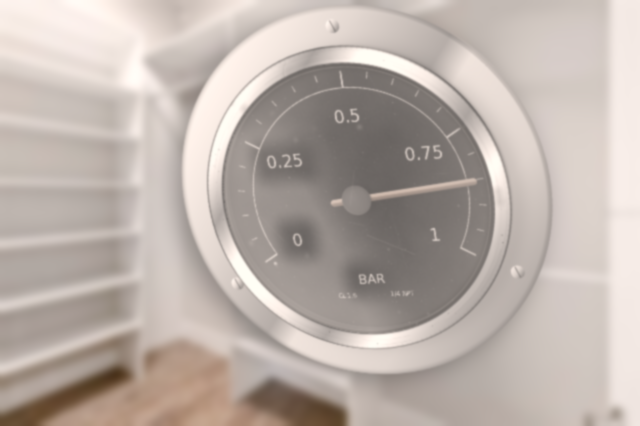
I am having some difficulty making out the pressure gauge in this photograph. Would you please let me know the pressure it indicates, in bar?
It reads 0.85 bar
